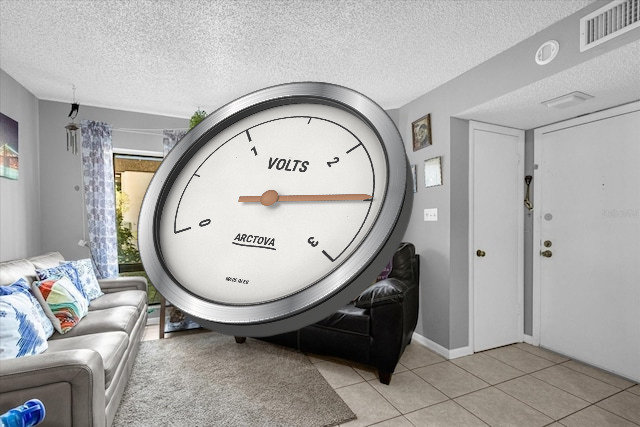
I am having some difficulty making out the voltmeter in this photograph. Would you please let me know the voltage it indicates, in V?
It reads 2.5 V
